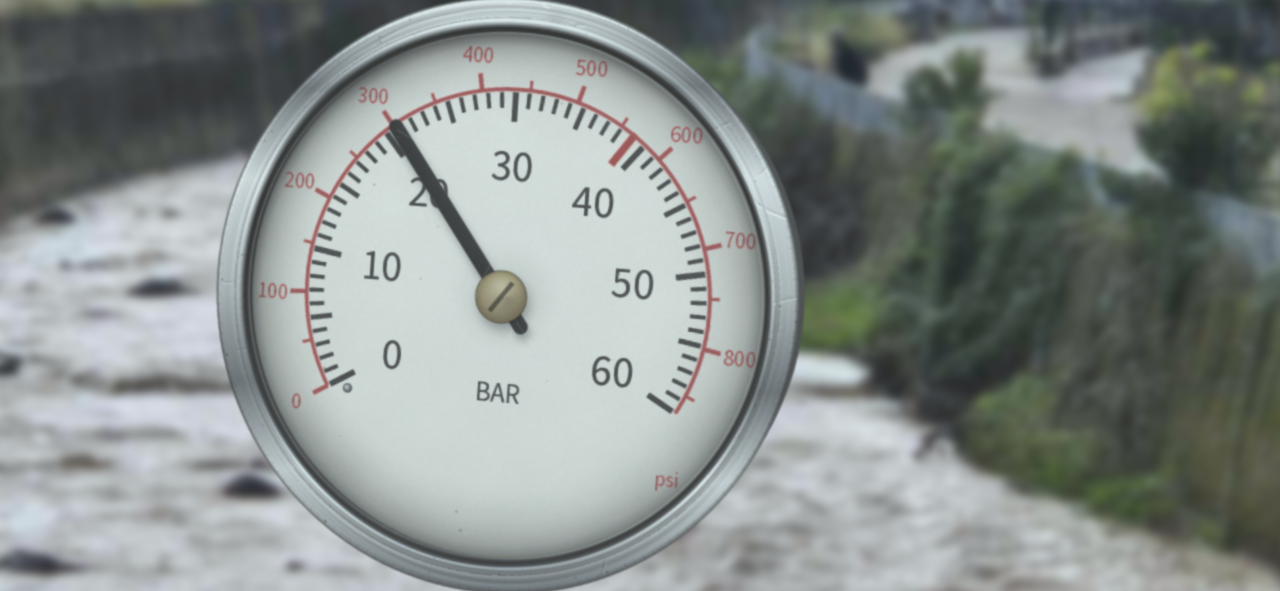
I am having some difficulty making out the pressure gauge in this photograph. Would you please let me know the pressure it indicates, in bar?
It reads 21 bar
